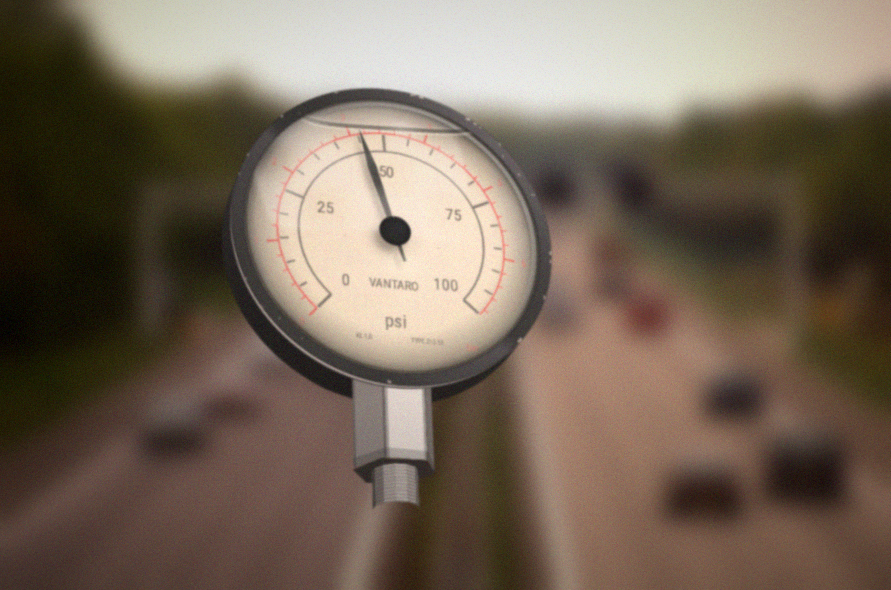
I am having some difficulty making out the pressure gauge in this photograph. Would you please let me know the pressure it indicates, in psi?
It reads 45 psi
